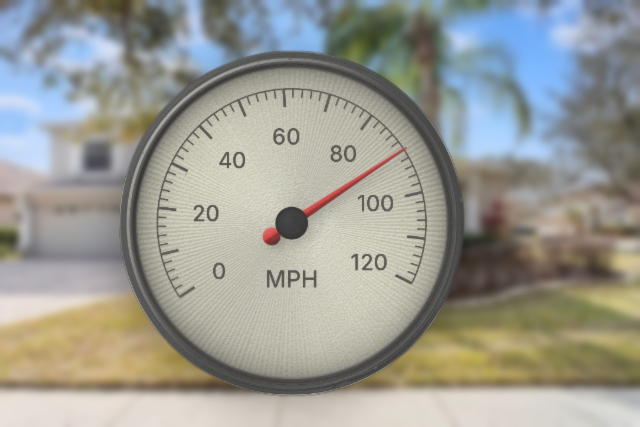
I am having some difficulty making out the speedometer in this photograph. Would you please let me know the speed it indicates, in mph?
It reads 90 mph
